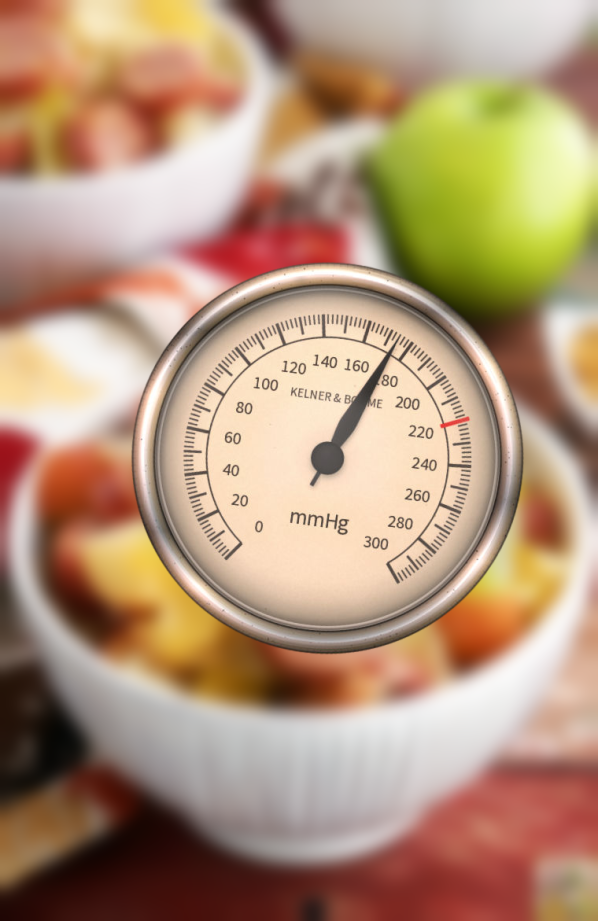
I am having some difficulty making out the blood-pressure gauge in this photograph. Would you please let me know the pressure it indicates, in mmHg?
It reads 174 mmHg
